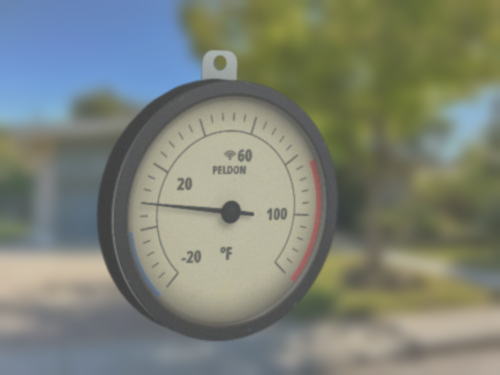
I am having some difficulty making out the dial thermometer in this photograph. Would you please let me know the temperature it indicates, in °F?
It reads 8 °F
